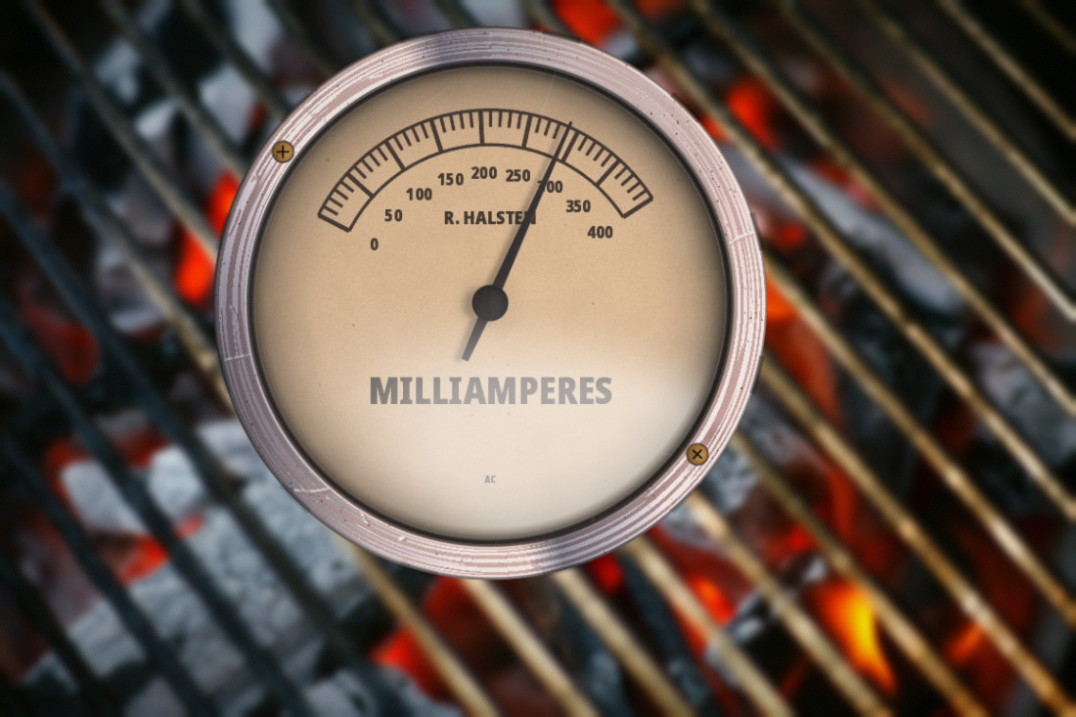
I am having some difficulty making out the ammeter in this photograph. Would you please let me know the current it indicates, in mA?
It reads 290 mA
